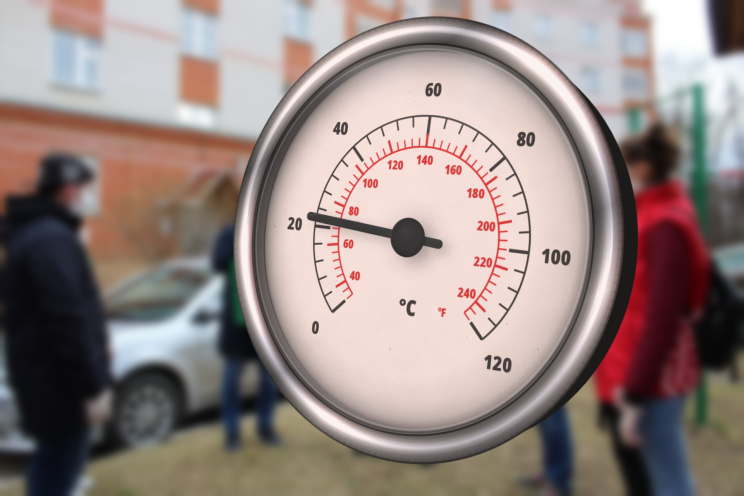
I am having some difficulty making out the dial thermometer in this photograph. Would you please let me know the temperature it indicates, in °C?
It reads 22 °C
